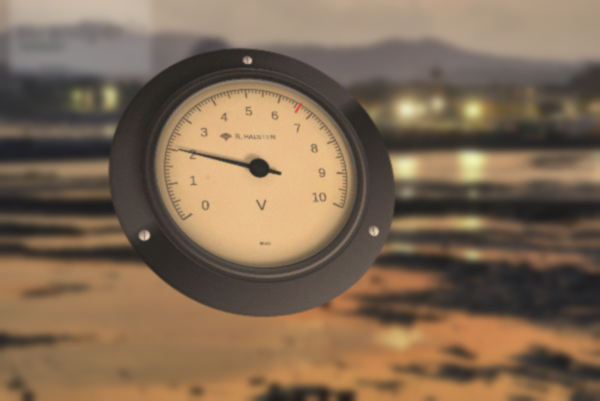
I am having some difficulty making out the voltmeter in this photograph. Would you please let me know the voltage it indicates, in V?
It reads 2 V
